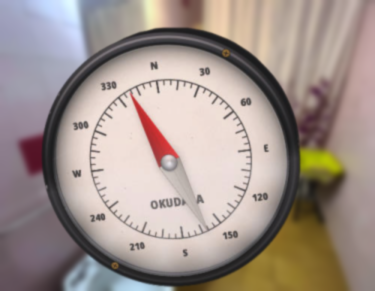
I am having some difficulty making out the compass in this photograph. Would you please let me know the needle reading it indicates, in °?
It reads 340 °
